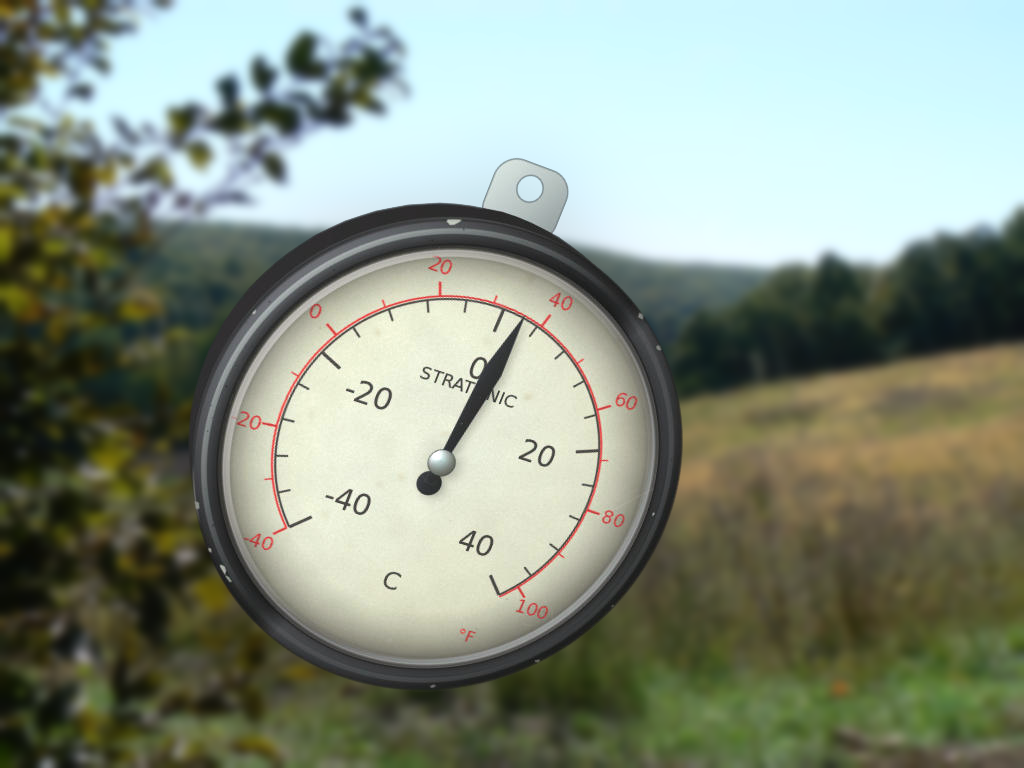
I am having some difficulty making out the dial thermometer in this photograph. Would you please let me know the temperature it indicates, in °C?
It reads 2 °C
